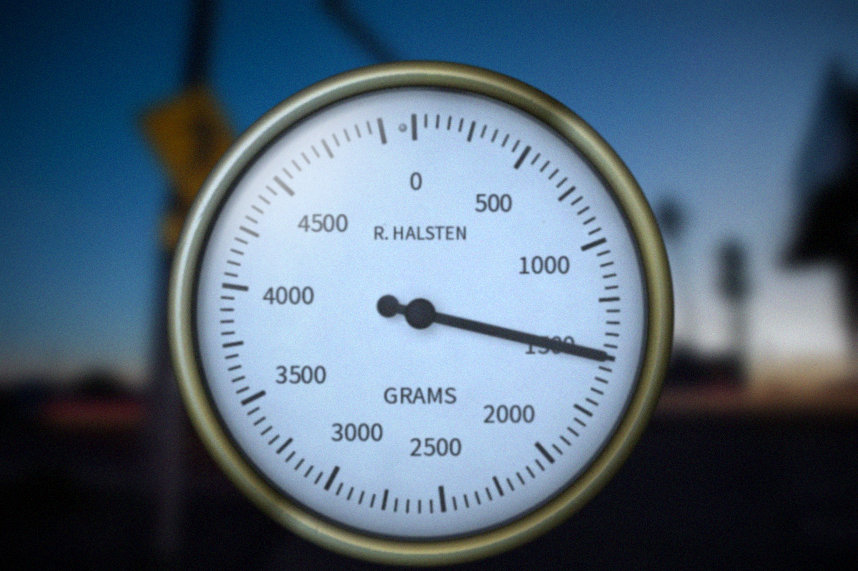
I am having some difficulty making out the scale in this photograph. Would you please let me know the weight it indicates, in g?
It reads 1500 g
